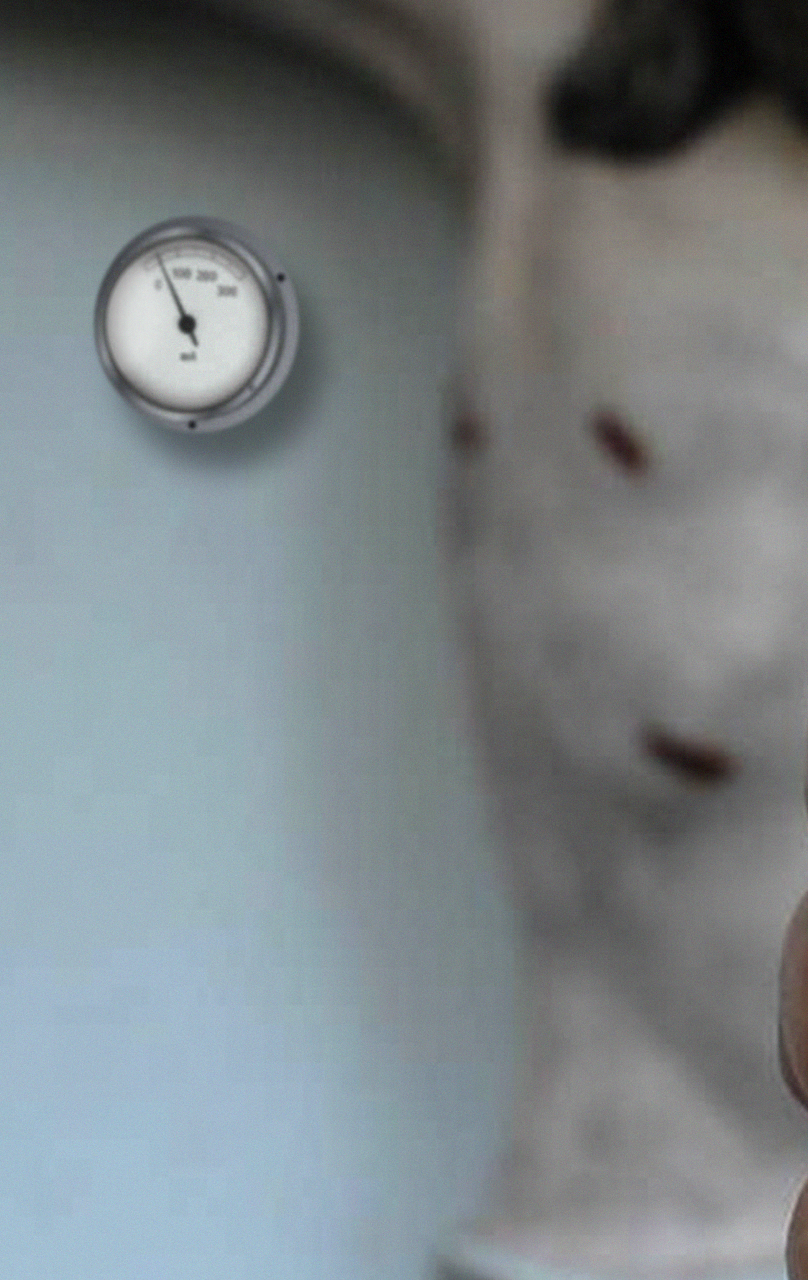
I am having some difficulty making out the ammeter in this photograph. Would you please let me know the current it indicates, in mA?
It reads 50 mA
